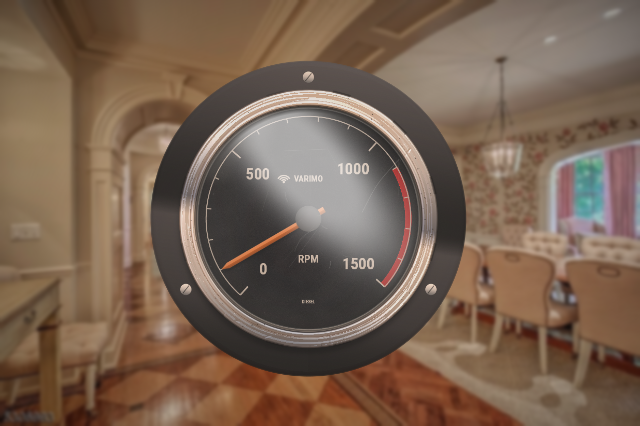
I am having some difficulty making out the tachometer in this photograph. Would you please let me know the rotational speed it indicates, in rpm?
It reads 100 rpm
